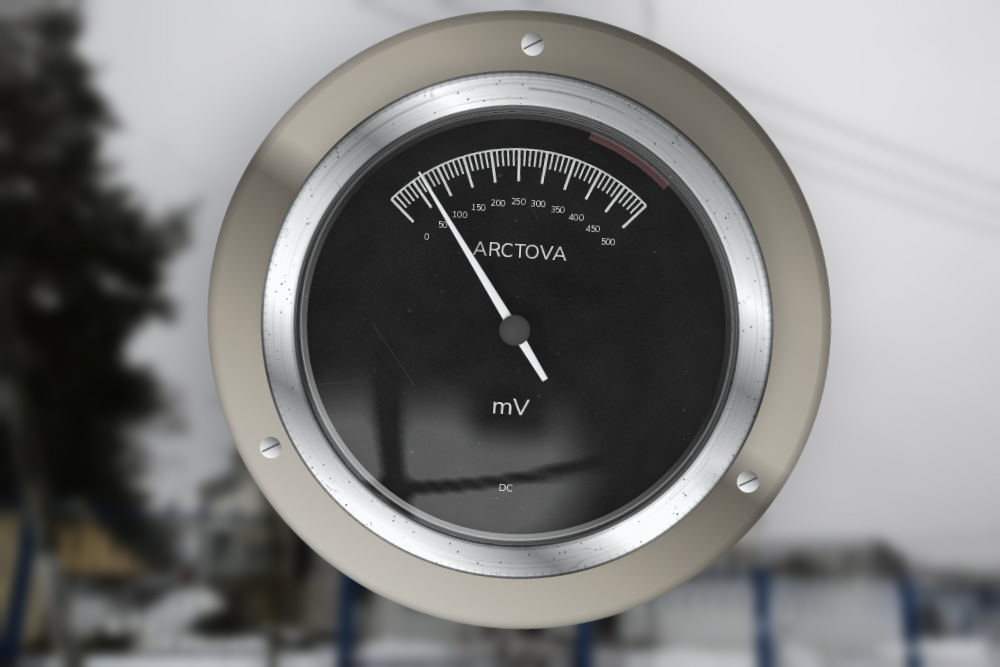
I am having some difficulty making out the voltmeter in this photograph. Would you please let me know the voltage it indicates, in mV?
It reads 70 mV
